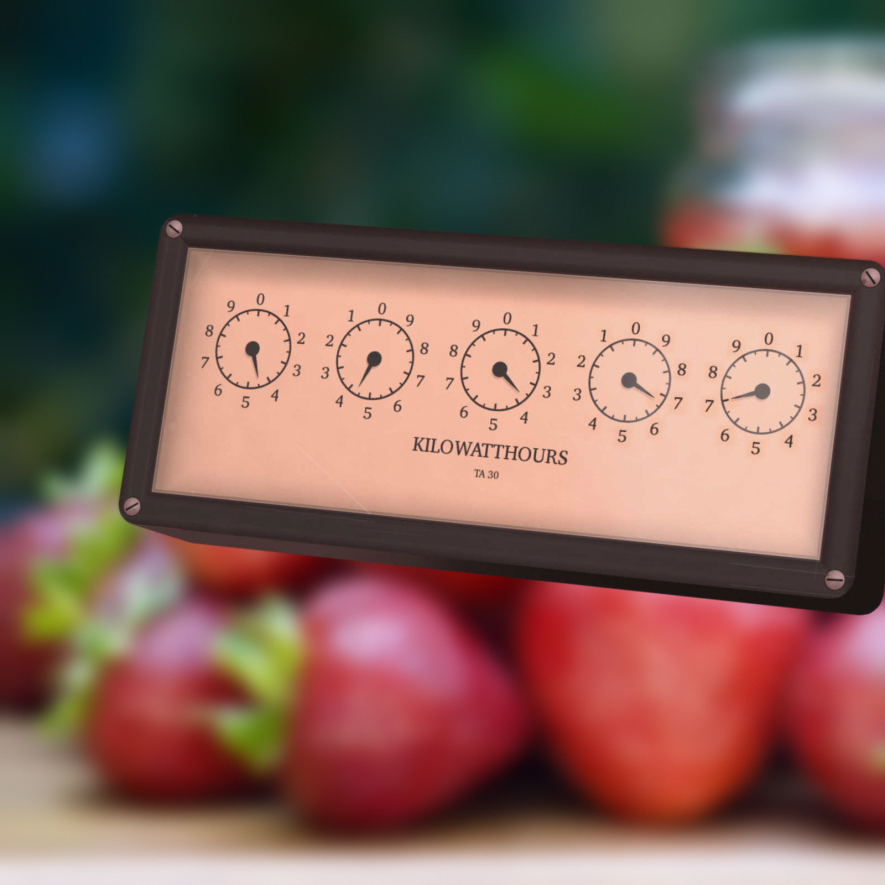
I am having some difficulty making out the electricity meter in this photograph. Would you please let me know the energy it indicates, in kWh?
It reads 44367 kWh
